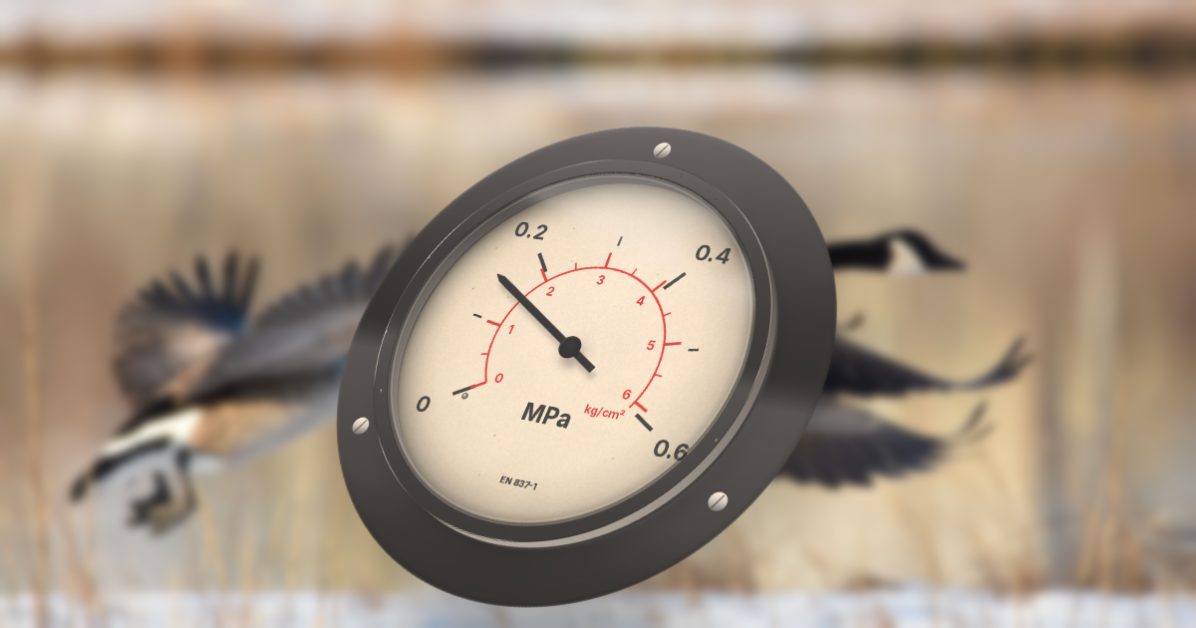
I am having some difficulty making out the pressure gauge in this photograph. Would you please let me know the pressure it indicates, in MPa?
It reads 0.15 MPa
